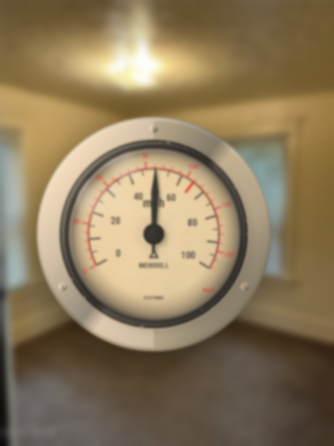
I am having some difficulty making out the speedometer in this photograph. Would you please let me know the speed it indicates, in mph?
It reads 50 mph
